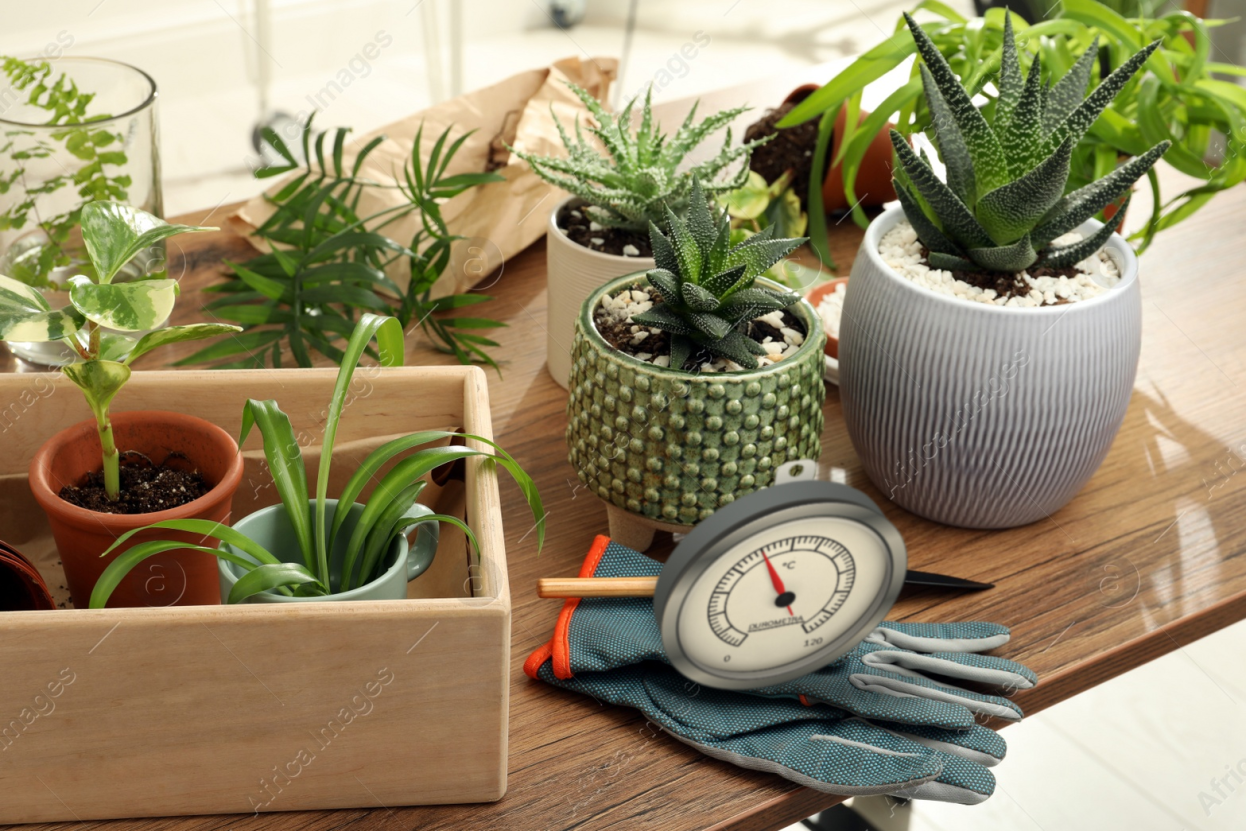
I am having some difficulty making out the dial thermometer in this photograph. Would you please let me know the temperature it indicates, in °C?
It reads 50 °C
